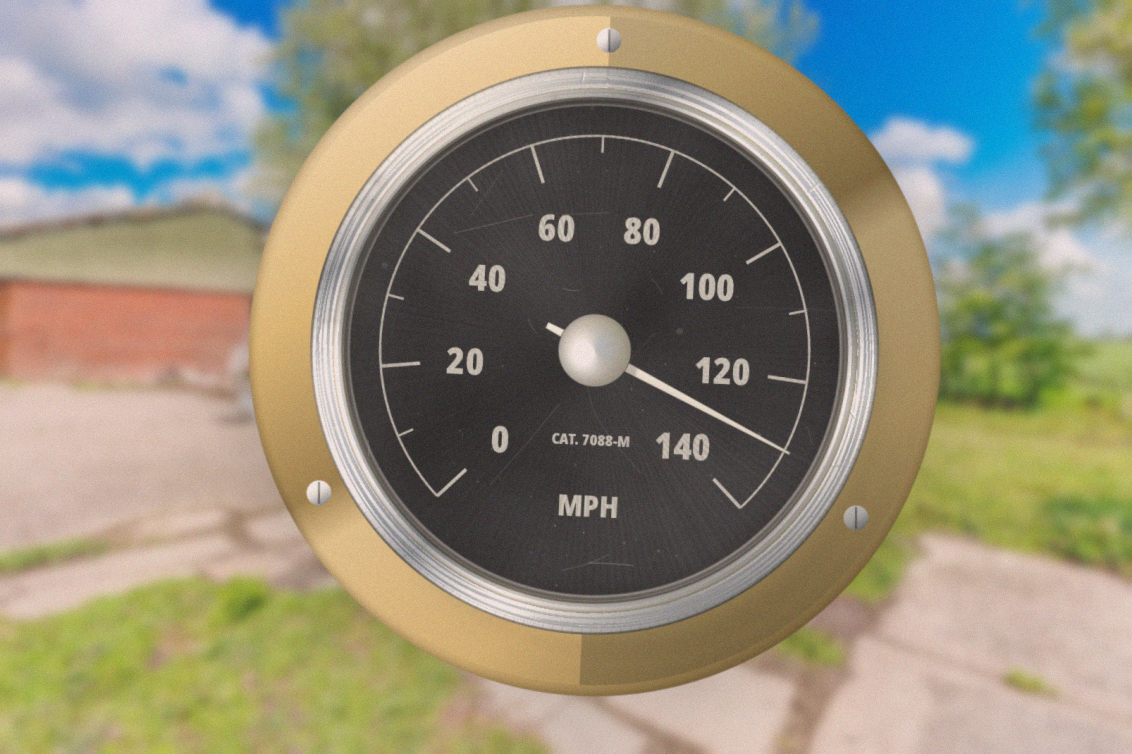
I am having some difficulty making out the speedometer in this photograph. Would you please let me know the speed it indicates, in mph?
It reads 130 mph
